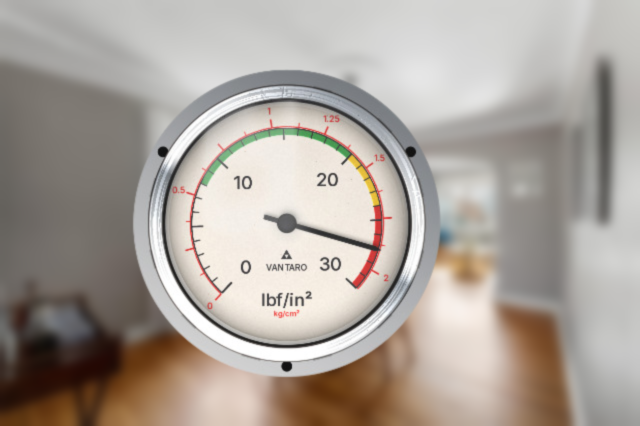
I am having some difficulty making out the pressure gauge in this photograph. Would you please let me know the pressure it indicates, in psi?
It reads 27 psi
